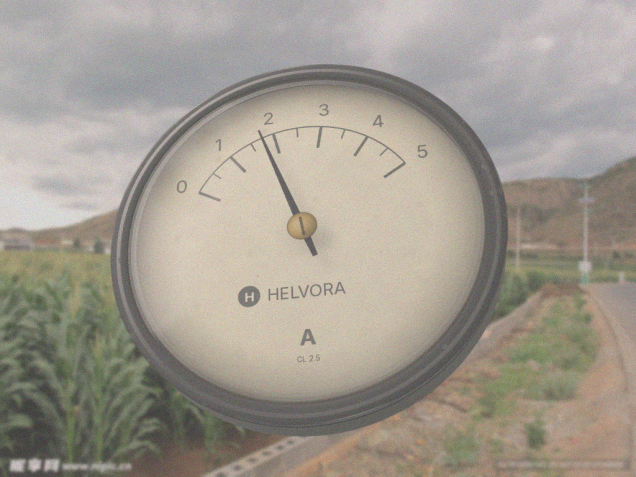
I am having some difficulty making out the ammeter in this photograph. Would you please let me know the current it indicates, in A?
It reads 1.75 A
